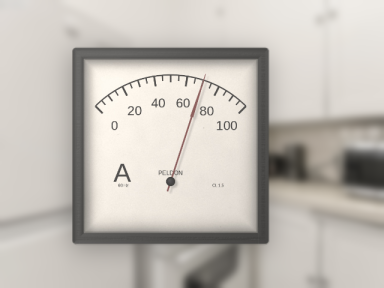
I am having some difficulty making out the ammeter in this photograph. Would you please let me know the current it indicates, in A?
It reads 70 A
